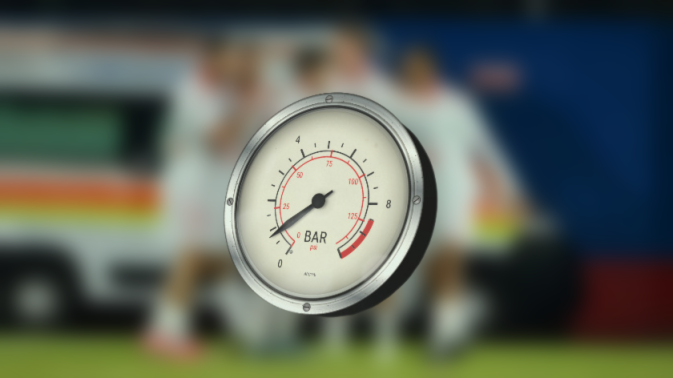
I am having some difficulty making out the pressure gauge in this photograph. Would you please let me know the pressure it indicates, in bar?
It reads 0.75 bar
